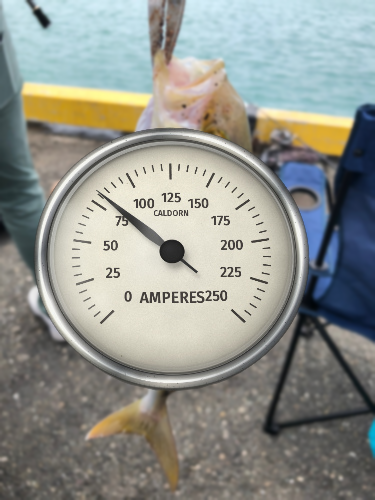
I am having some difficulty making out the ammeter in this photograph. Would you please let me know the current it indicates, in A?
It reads 80 A
